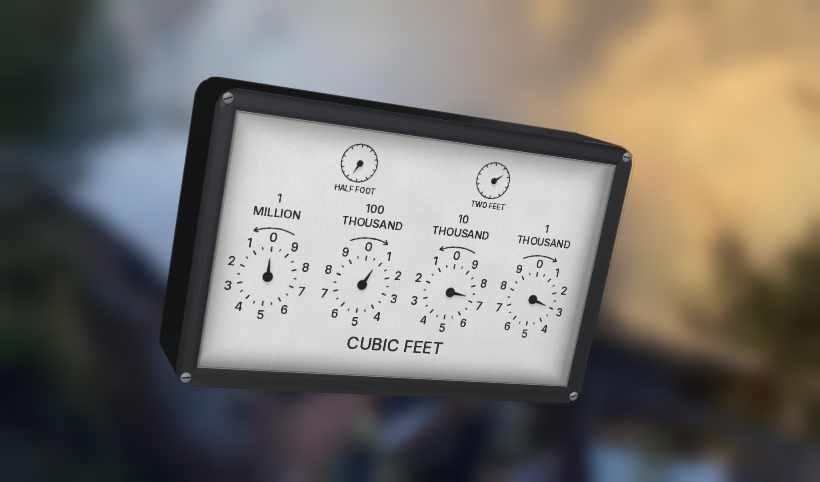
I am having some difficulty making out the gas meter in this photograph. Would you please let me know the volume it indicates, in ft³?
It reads 7300 ft³
